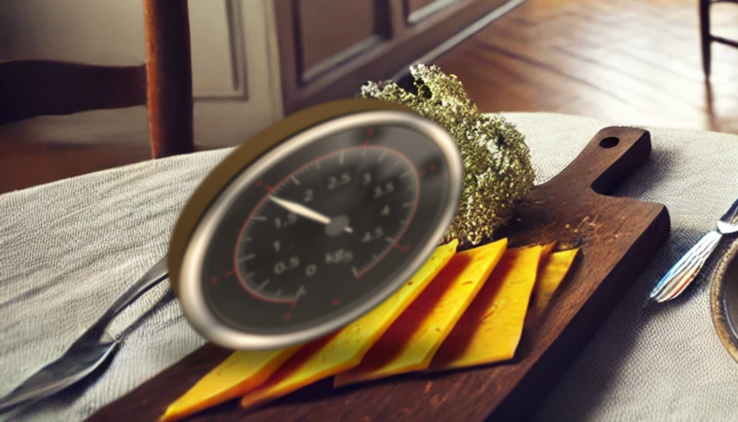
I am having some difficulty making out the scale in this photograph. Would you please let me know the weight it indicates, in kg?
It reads 1.75 kg
